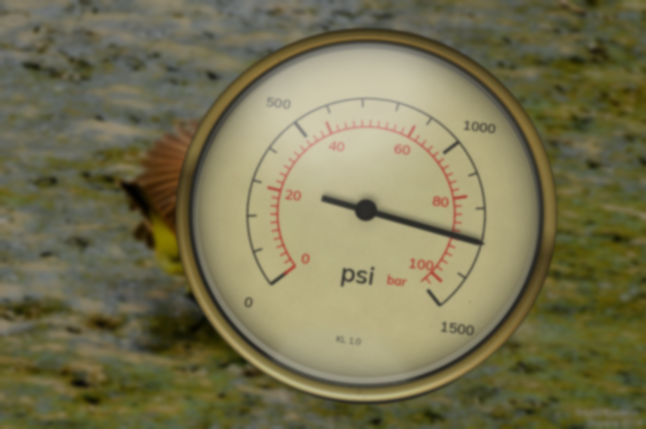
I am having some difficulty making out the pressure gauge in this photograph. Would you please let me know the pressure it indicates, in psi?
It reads 1300 psi
